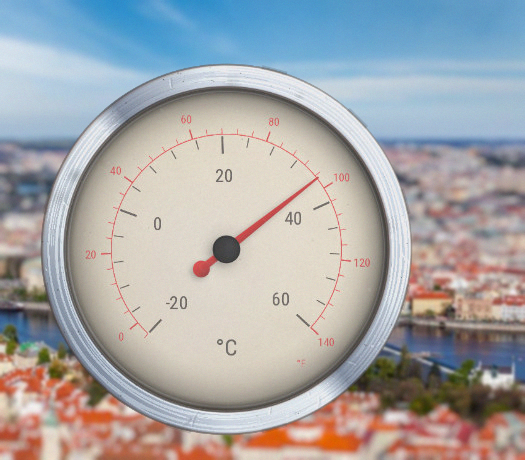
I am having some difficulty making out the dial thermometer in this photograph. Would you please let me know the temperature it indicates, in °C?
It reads 36 °C
